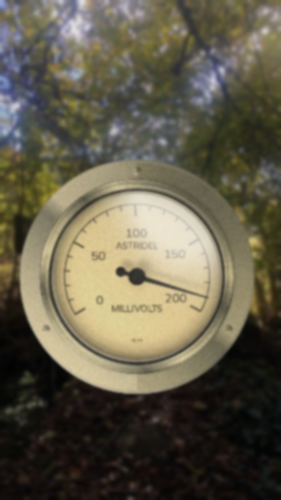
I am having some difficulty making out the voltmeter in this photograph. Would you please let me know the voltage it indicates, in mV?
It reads 190 mV
